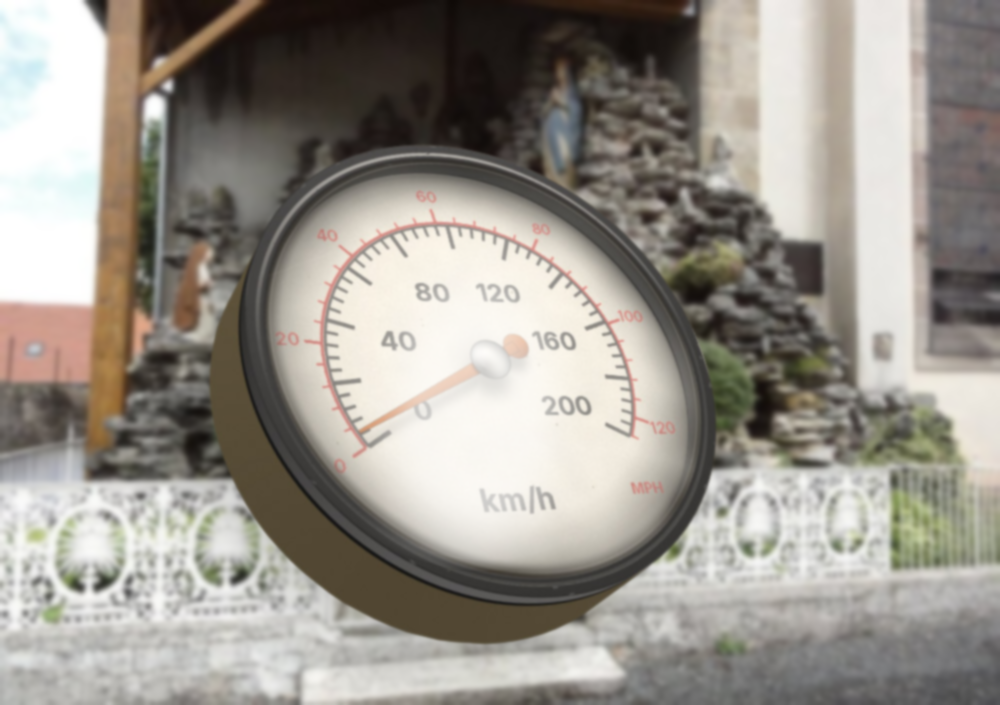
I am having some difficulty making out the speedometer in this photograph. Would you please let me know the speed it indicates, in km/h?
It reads 4 km/h
